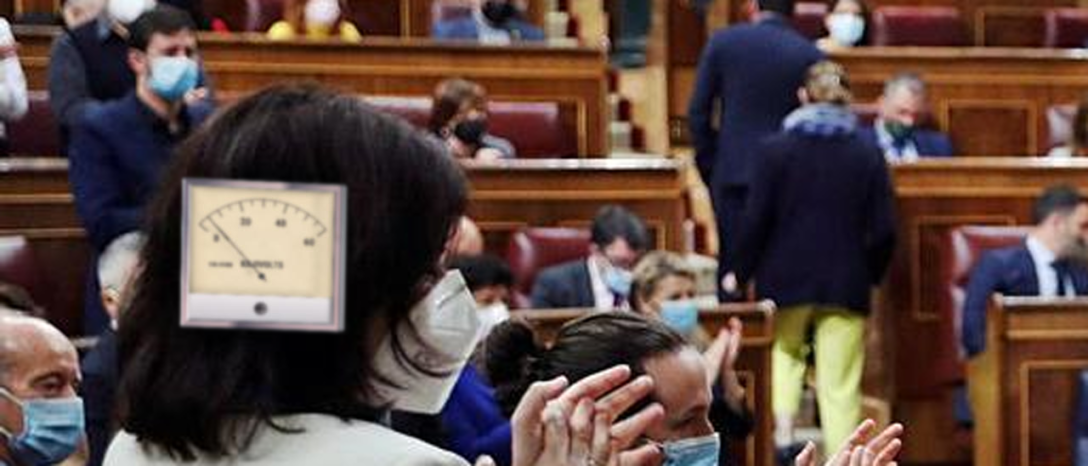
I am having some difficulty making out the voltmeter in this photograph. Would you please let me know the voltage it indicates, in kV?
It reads 5 kV
